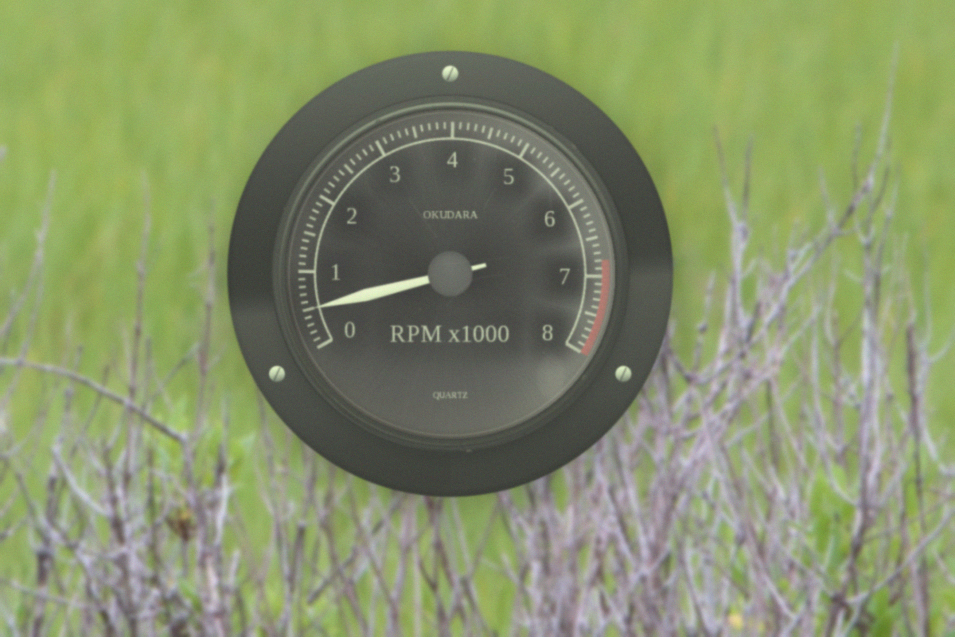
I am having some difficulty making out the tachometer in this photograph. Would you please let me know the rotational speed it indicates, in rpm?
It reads 500 rpm
